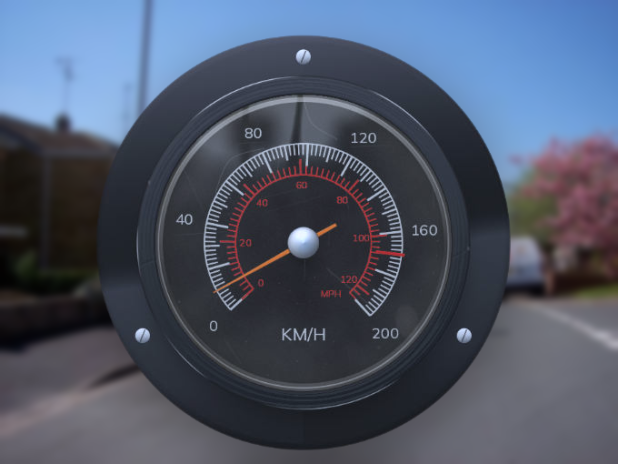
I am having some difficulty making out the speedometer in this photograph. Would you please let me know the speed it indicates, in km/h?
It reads 10 km/h
